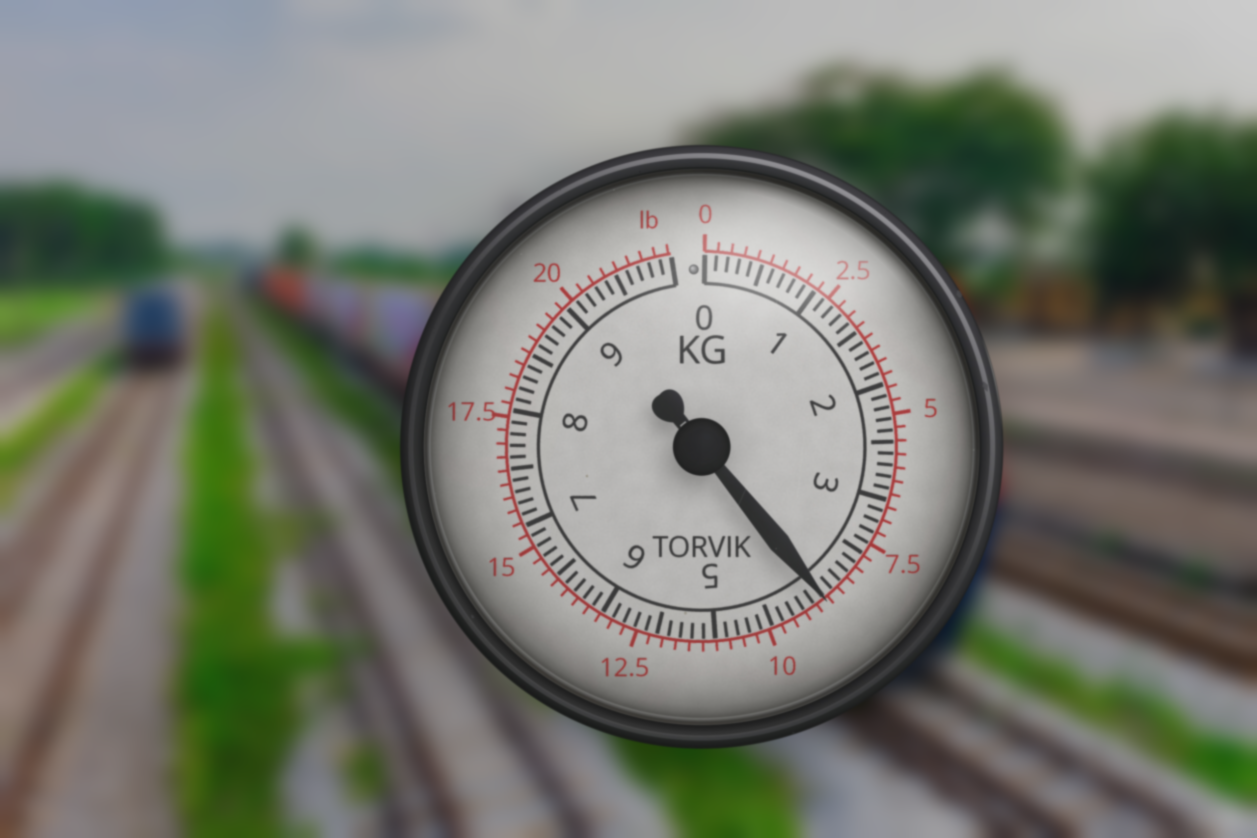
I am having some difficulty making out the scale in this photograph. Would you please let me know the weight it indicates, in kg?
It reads 4 kg
